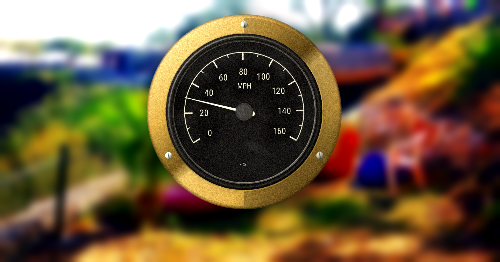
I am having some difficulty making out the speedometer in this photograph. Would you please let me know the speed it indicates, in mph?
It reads 30 mph
